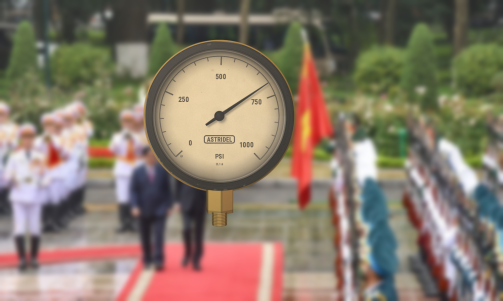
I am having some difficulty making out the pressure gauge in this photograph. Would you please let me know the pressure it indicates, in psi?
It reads 700 psi
